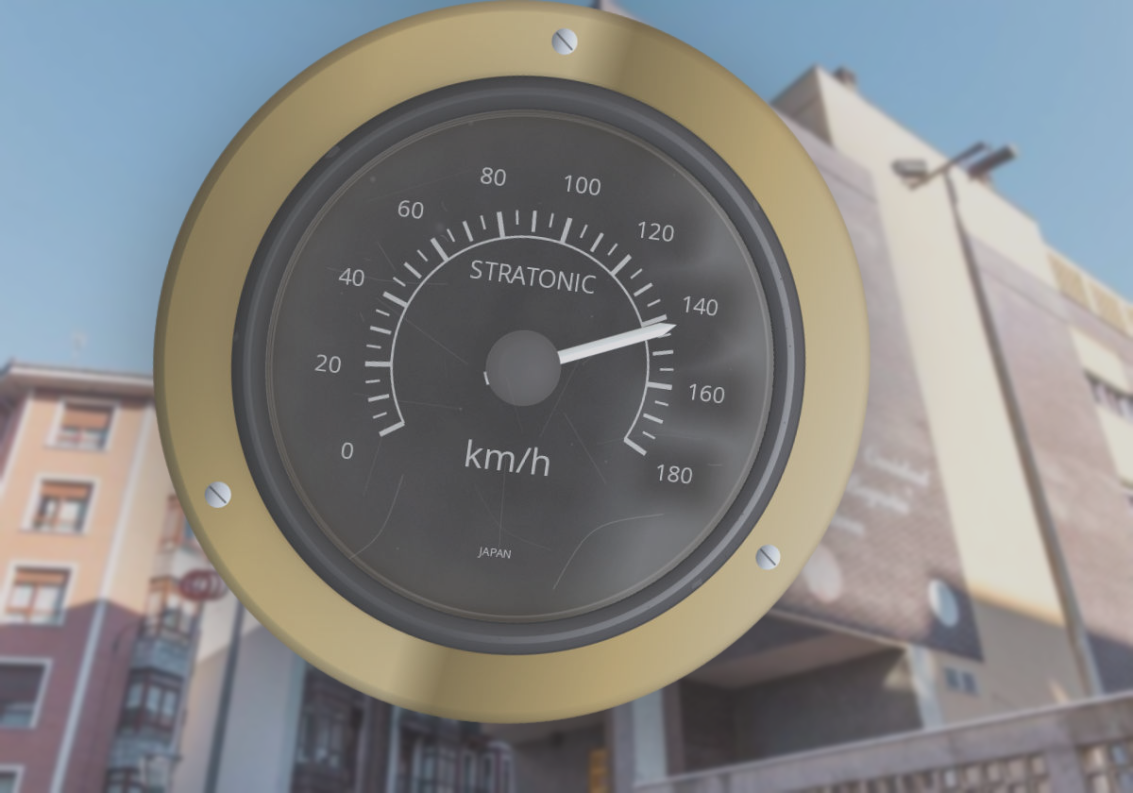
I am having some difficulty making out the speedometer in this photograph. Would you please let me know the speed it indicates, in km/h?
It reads 142.5 km/h
